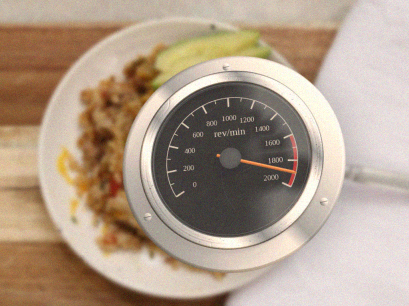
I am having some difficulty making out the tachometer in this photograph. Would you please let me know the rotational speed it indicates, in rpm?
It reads 1900 rpm
